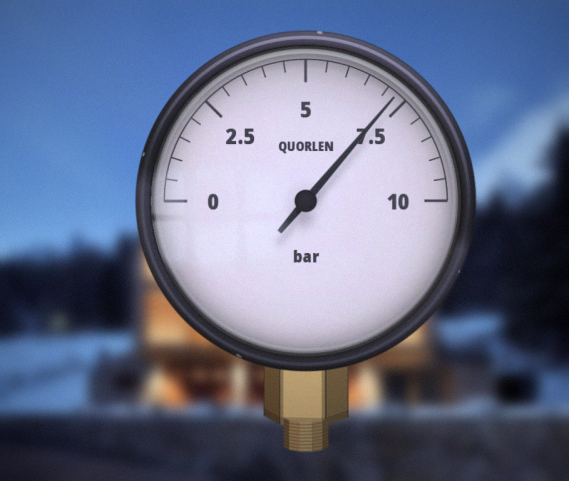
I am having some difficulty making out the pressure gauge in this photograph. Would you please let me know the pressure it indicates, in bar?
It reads 7.25 bar
